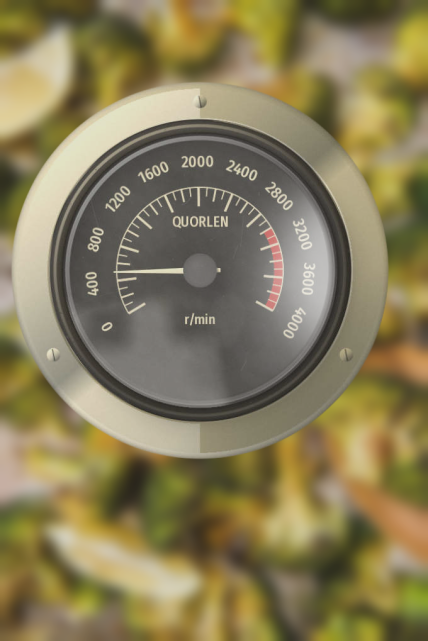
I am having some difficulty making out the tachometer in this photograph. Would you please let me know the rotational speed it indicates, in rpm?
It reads 500 rpm
